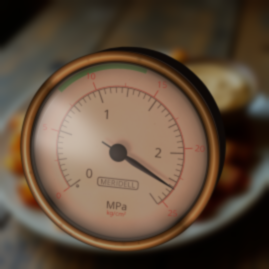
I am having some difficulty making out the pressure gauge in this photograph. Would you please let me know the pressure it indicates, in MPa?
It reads 2.3 MPa
